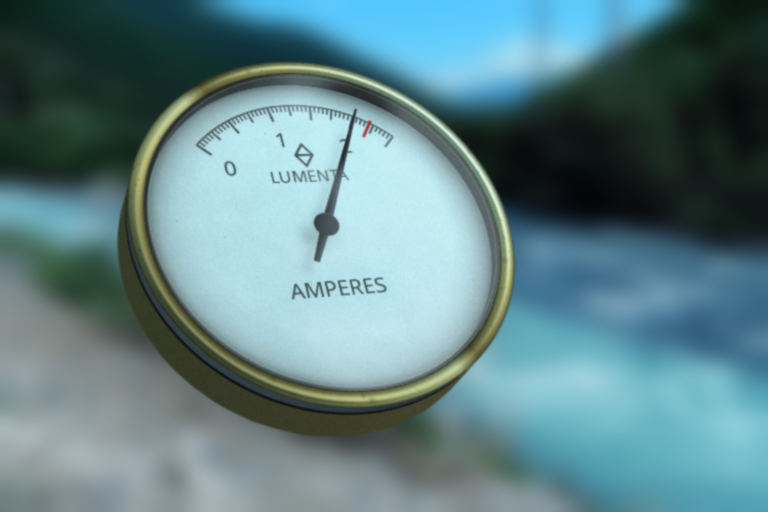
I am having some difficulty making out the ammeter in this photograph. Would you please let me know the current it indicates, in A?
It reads 2 A
